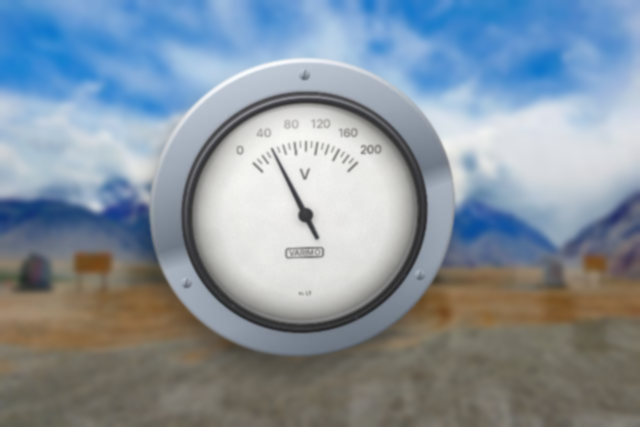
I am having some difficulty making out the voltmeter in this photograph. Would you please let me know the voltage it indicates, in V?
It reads 40 V
